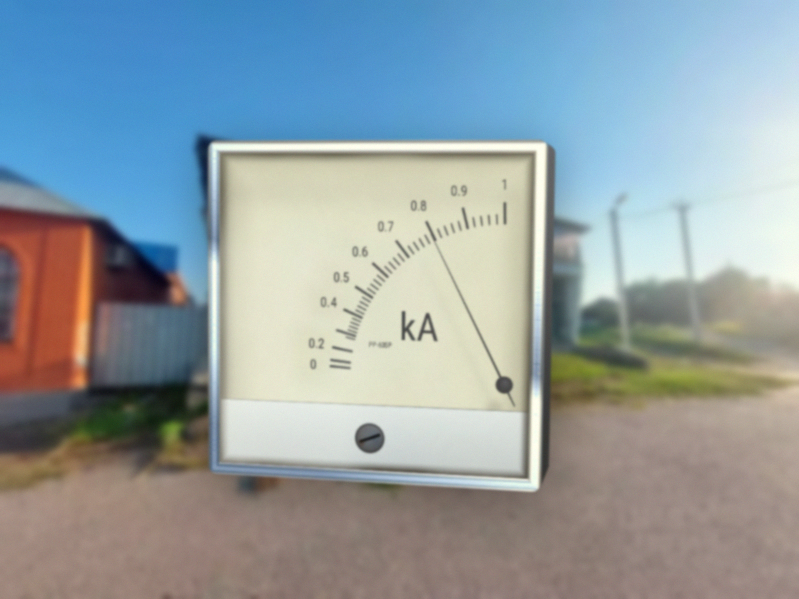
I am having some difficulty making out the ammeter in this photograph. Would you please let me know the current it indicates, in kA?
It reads 0.8 kA
